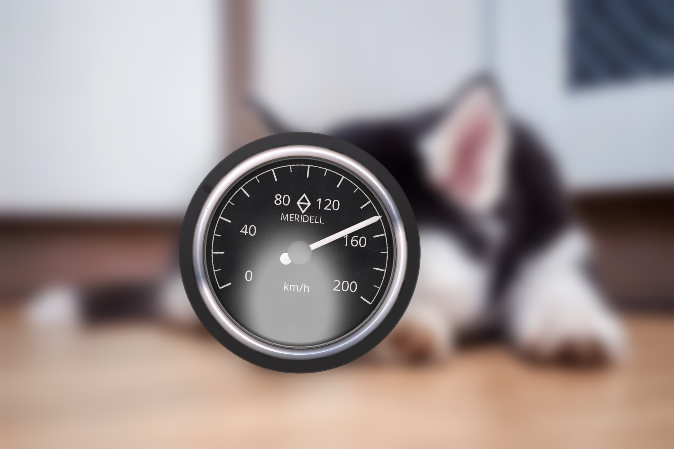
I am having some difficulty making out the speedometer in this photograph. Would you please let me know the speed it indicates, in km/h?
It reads 150 km/h
